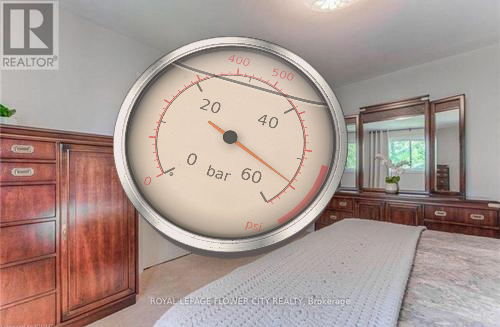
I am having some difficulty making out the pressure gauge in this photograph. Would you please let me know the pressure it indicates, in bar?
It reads 55 bar
